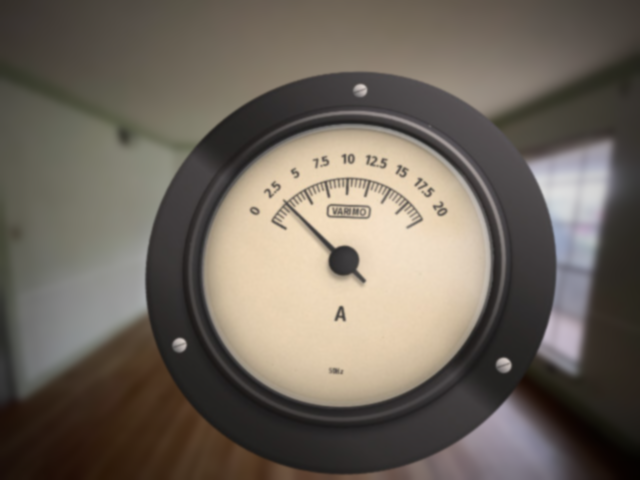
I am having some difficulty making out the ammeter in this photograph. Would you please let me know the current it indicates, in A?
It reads 2.5 A
